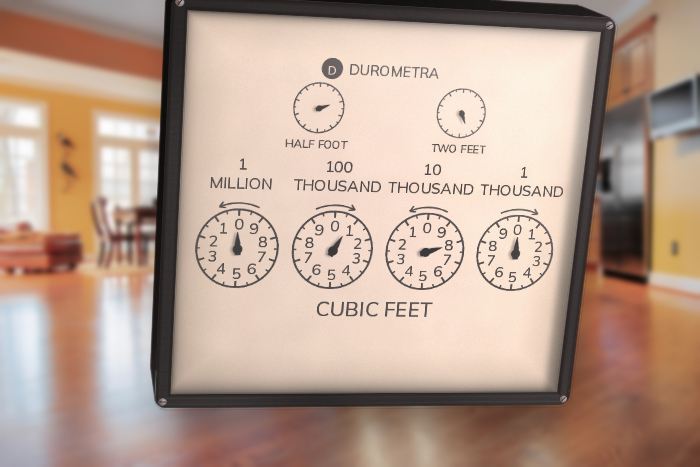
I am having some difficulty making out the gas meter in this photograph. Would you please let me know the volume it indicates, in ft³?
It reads 8000 ft³
